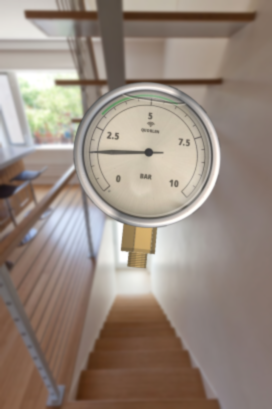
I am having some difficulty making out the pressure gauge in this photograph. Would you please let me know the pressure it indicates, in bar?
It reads 1.5 bar
